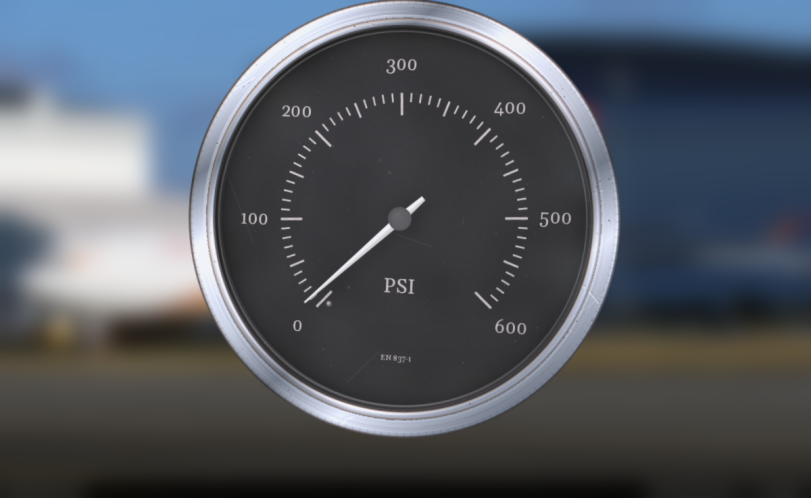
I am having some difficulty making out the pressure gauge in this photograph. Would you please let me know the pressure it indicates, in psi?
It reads 10 psi
